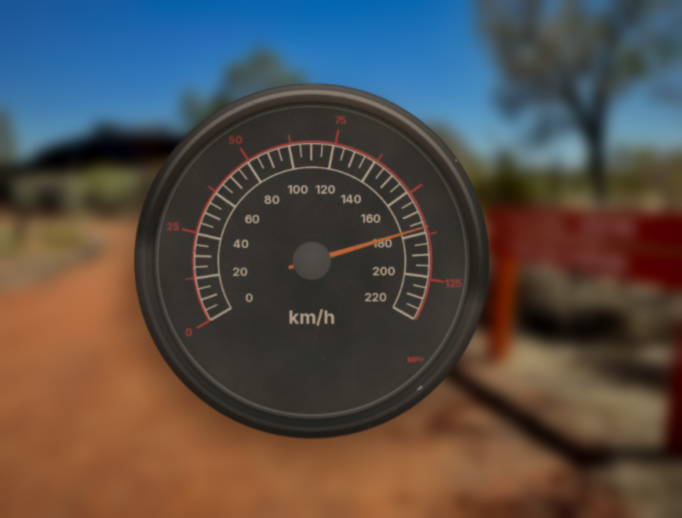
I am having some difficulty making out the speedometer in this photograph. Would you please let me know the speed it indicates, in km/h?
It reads 177.5 km/h
